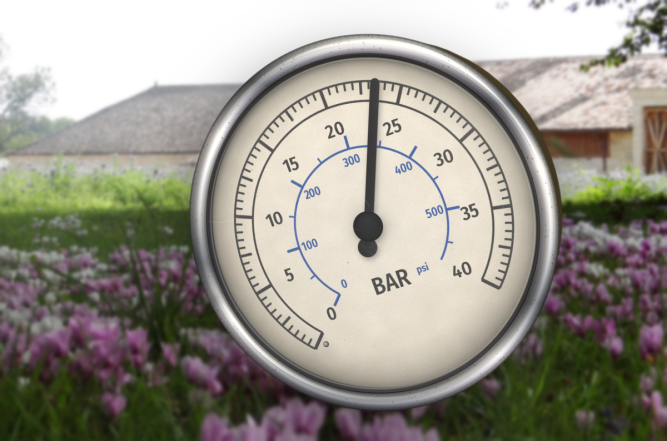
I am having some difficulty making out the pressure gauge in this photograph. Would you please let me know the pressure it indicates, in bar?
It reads 23.5 bar
